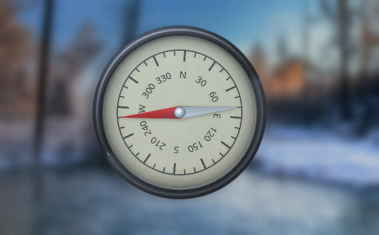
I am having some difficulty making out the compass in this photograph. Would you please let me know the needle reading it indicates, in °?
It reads 260 °
